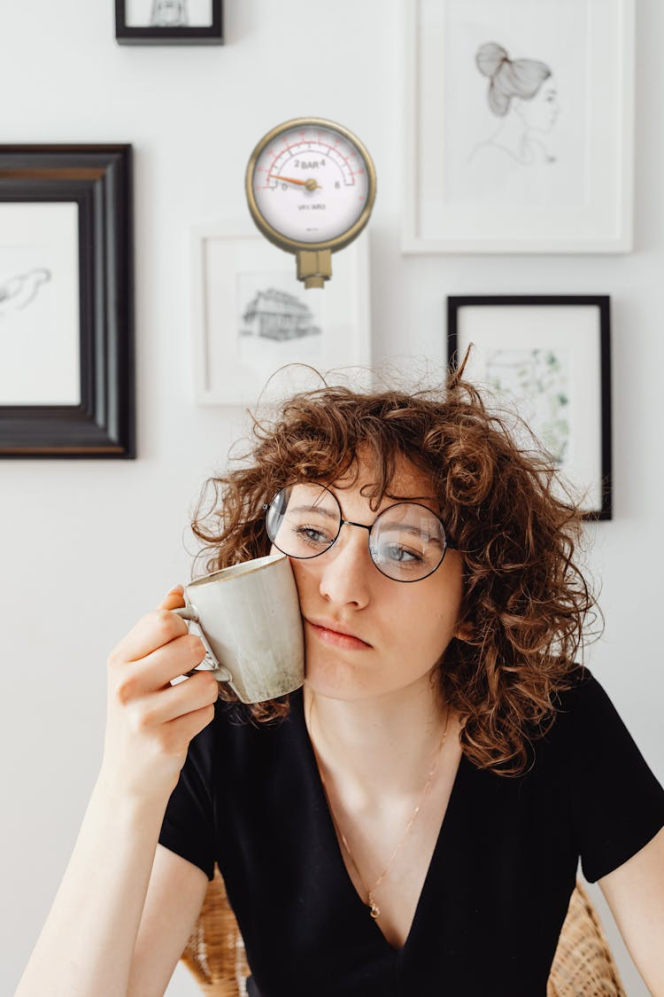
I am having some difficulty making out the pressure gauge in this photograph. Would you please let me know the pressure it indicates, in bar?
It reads 0.5 bar
